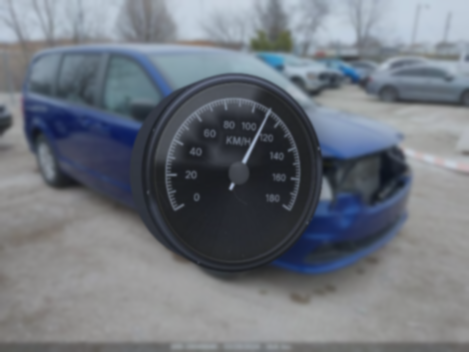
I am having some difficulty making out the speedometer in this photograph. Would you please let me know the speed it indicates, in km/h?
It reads 110 km/h
